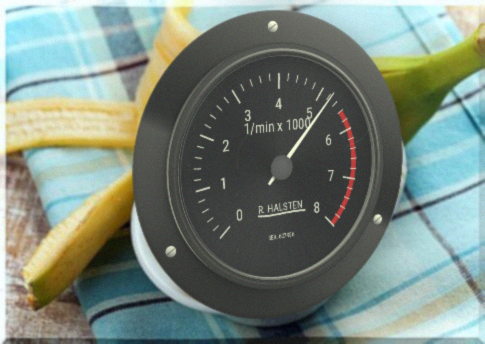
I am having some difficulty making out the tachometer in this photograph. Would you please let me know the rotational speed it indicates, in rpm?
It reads 5200 rpm
